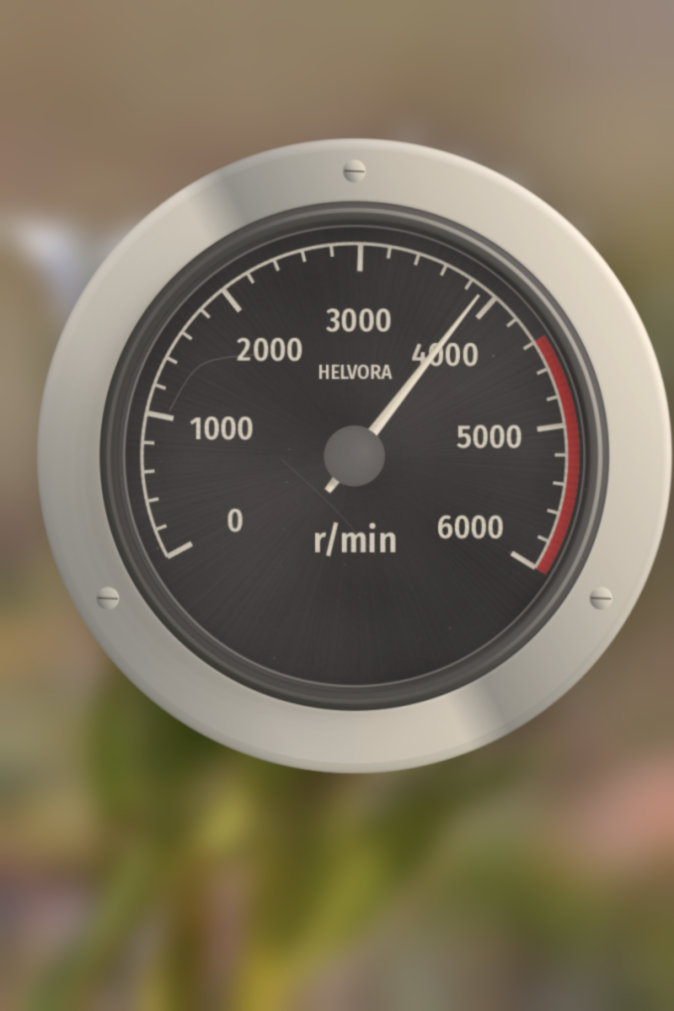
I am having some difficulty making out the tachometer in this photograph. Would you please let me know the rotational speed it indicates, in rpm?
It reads 3900 rpm
